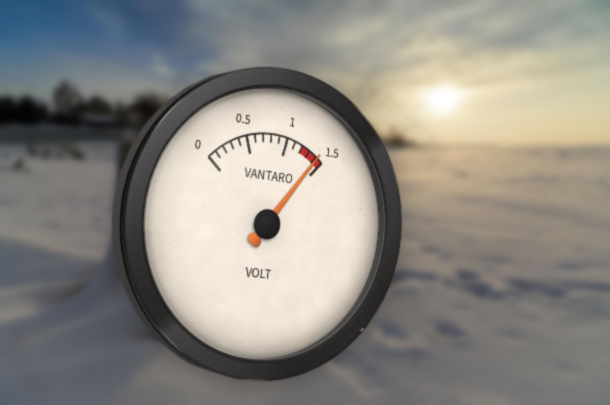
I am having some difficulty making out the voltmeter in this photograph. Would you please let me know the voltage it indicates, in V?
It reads 1.4 V
